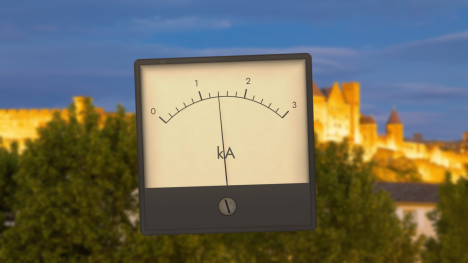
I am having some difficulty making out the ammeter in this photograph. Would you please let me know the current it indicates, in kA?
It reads 1.4 kA
